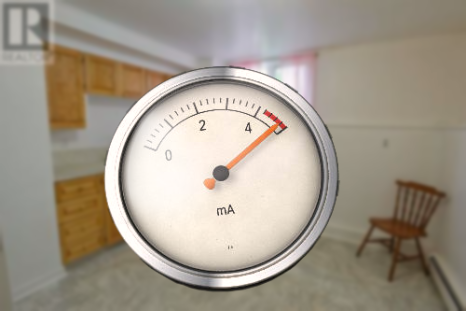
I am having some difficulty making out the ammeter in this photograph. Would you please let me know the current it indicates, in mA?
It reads 4.8 mA
